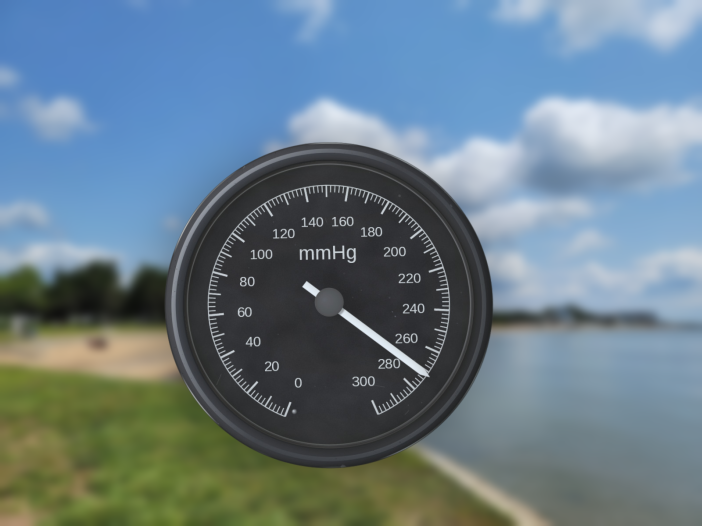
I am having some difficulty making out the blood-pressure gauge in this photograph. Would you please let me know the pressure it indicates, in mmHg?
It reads 272 mmHg
